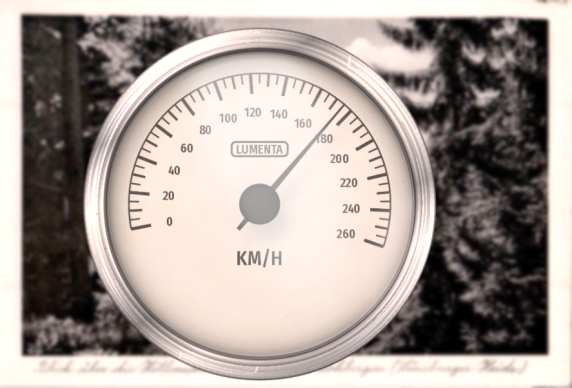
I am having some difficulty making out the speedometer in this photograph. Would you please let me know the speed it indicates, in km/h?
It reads 175 km/h
